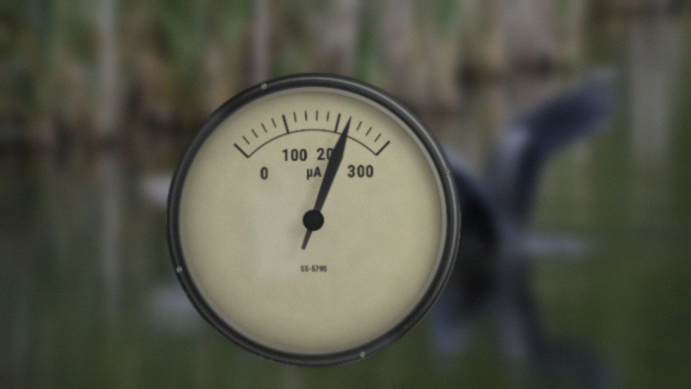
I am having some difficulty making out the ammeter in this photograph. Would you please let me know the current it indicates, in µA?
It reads 220 µA
